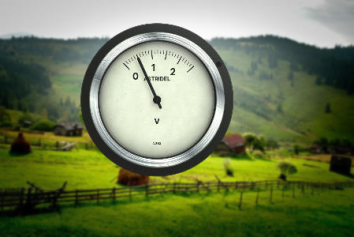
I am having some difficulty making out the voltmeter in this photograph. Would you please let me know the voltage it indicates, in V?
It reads 0.5 V
